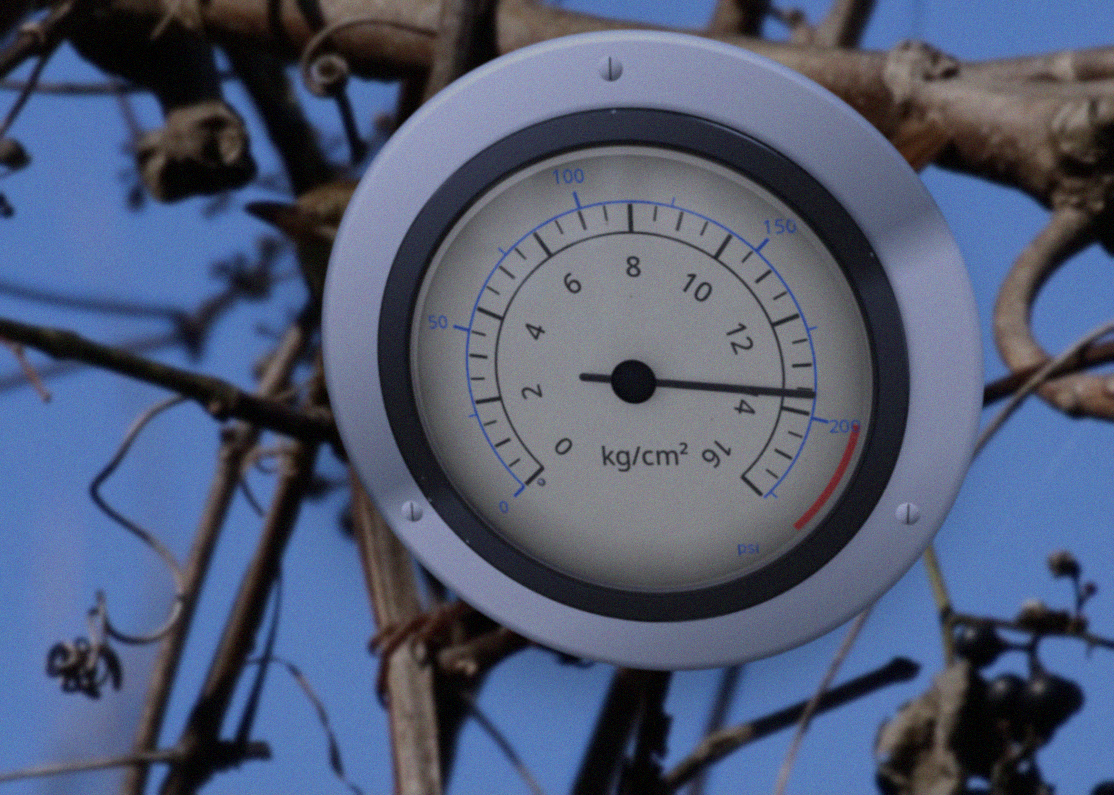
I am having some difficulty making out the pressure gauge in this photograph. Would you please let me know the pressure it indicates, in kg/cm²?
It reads 13.5 kg/cm²
